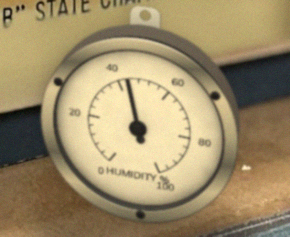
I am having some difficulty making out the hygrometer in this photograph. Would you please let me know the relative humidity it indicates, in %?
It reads 44 %
